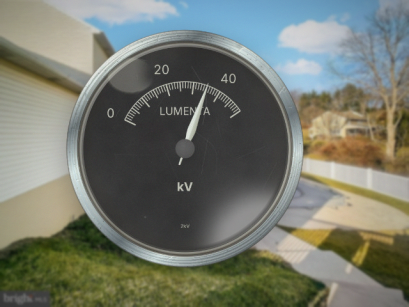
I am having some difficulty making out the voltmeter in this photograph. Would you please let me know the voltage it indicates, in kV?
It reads 35 kV
